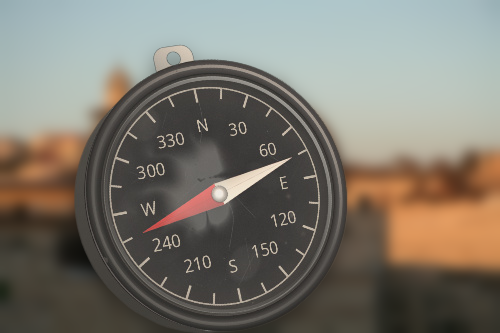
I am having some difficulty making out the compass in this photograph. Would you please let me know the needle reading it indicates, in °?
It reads 255 °
